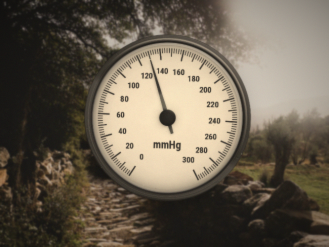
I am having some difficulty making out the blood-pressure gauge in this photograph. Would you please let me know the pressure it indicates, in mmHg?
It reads 130 mmHg
